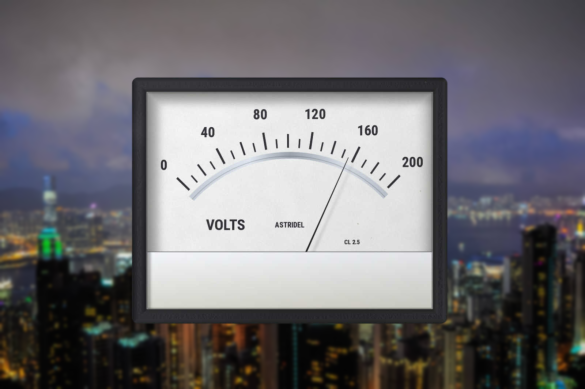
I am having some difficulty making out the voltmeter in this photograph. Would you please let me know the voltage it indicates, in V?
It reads 155 V
